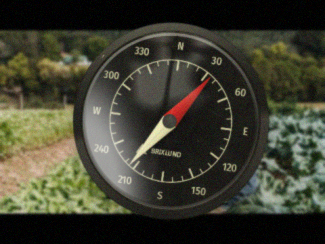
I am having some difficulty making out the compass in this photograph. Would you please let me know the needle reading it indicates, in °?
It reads 35 °
